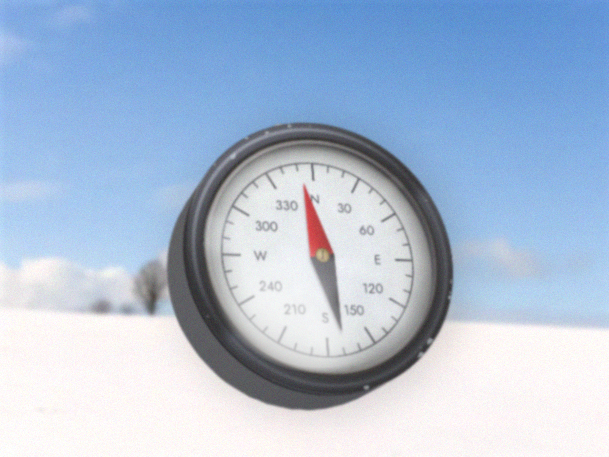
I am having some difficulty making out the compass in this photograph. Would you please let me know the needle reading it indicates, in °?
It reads 350 °
